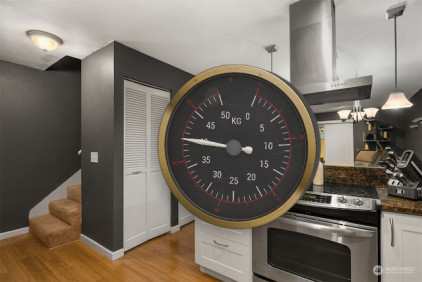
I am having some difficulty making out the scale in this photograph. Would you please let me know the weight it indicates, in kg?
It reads 40 kg
